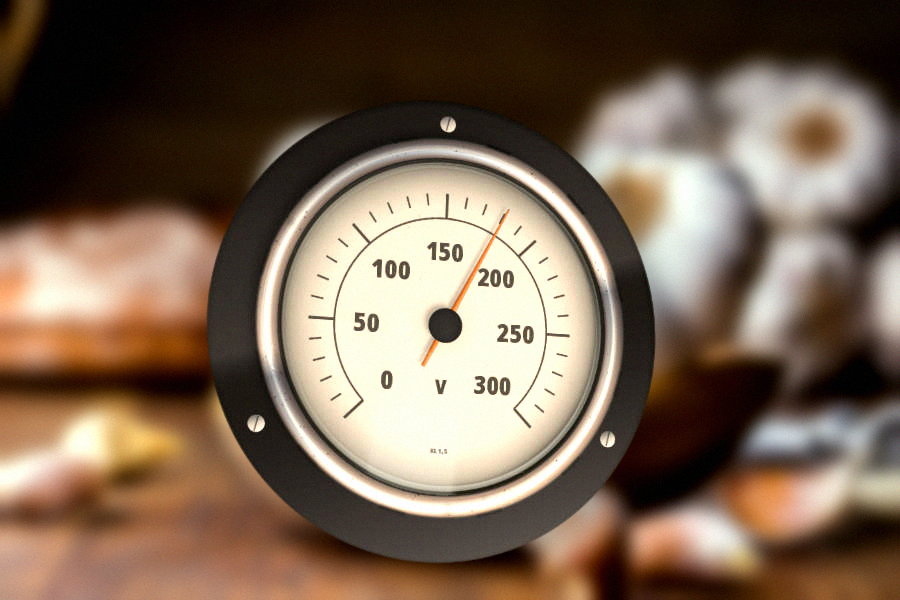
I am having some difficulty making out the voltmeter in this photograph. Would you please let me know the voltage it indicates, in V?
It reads 180 V
